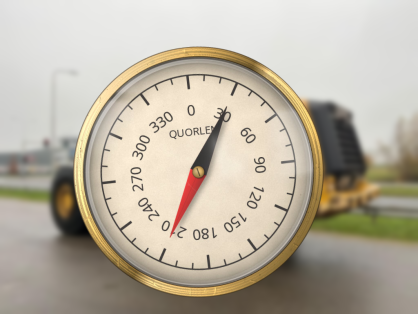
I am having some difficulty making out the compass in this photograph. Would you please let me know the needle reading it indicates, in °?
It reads 210 °
